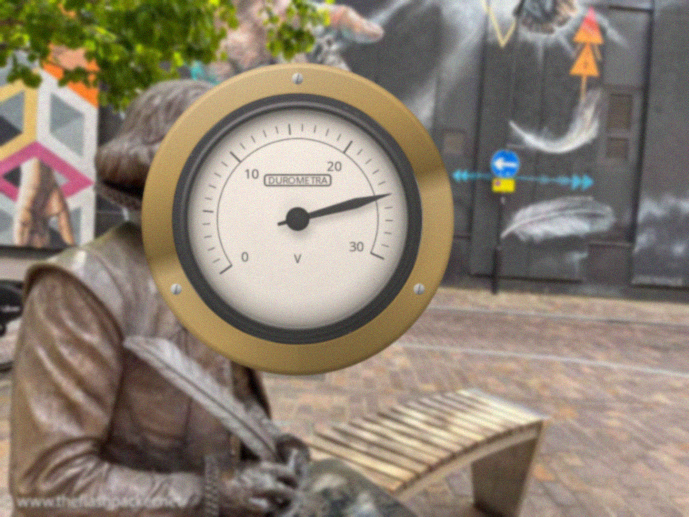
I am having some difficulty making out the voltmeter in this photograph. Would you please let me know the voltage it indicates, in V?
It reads 25 V
